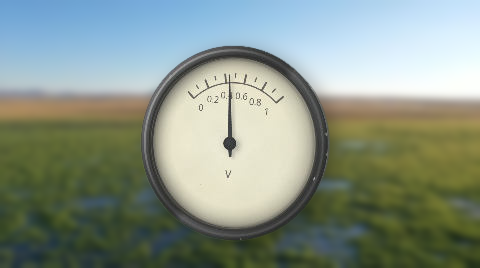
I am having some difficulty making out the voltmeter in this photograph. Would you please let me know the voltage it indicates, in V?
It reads 0.45 V
